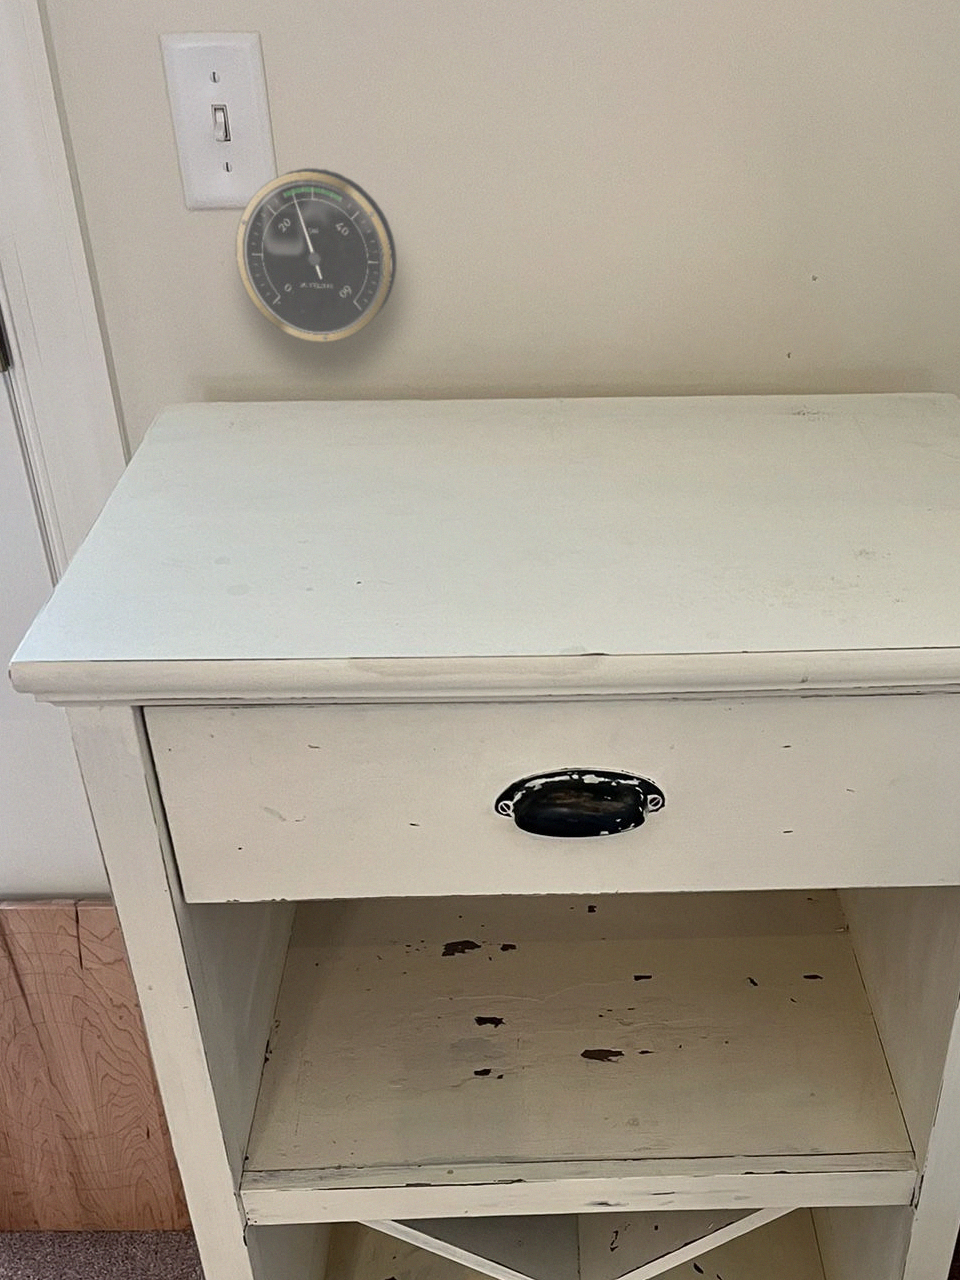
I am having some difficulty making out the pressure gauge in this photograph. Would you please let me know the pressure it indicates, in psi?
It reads 26 psi
